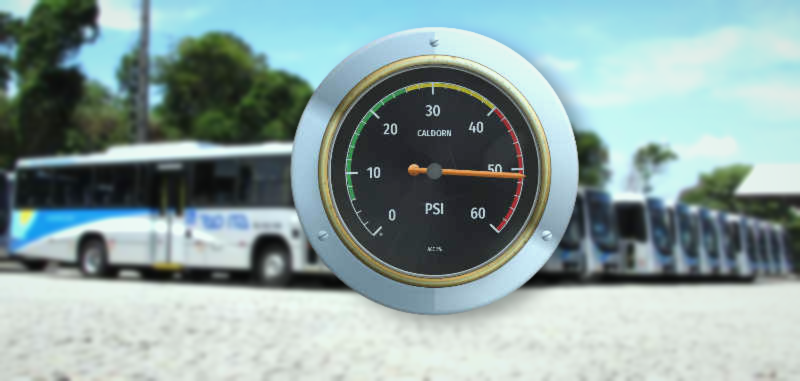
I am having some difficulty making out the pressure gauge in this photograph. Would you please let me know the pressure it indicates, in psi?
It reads 51 psi
